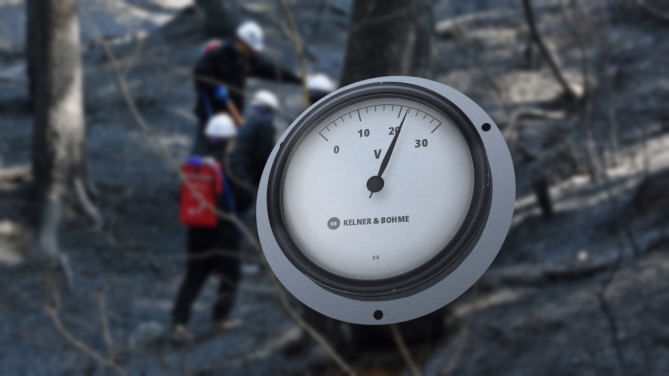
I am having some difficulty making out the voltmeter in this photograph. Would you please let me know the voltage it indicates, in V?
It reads 22 V
